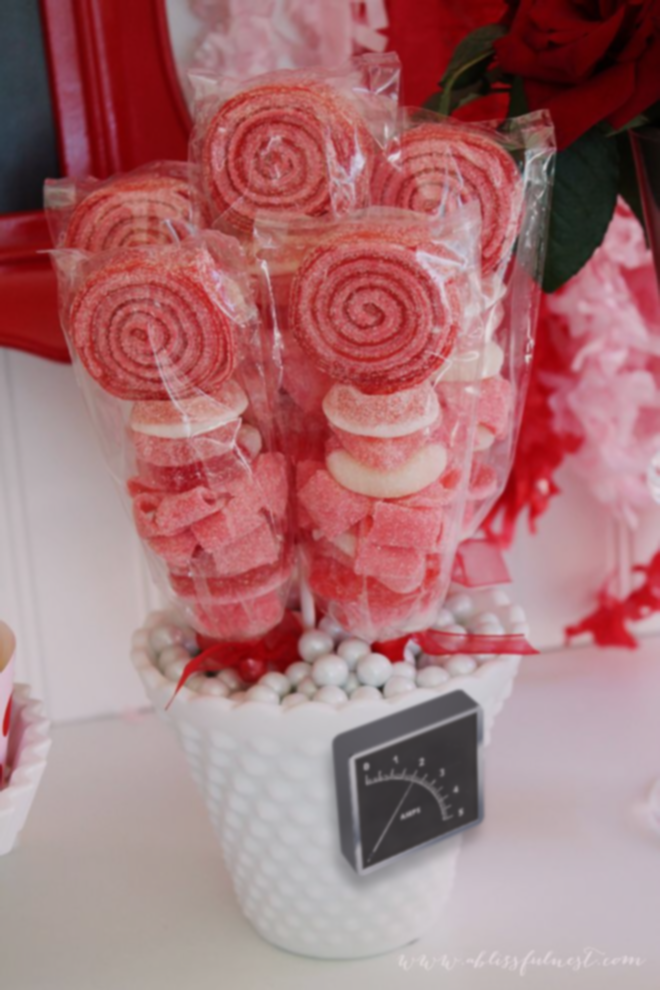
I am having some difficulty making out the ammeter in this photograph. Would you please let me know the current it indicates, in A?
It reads 2 A
